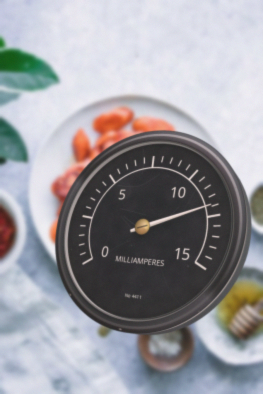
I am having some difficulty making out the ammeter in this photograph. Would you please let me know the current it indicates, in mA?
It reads 12 mA
